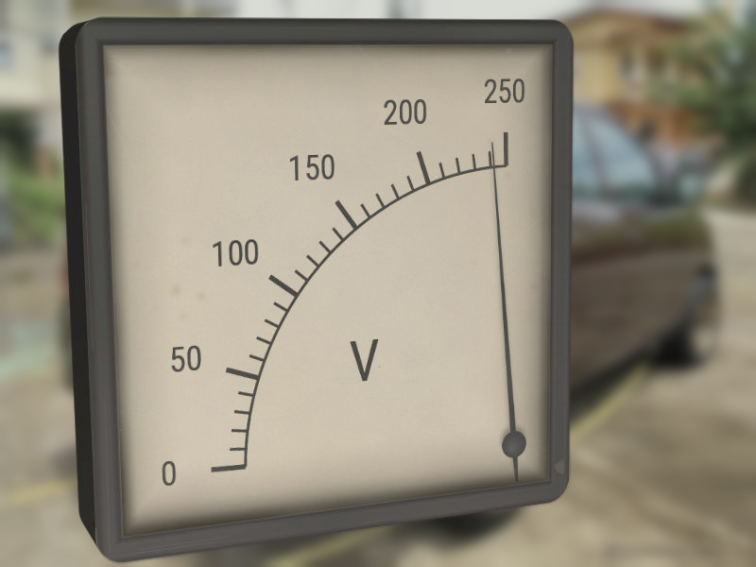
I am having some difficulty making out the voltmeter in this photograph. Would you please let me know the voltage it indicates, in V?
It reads 240 V
